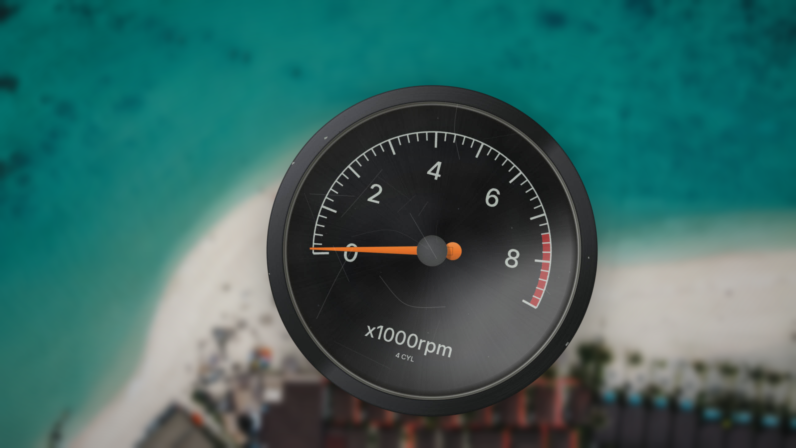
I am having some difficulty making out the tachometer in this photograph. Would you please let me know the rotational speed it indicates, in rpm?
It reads 100 rpm
